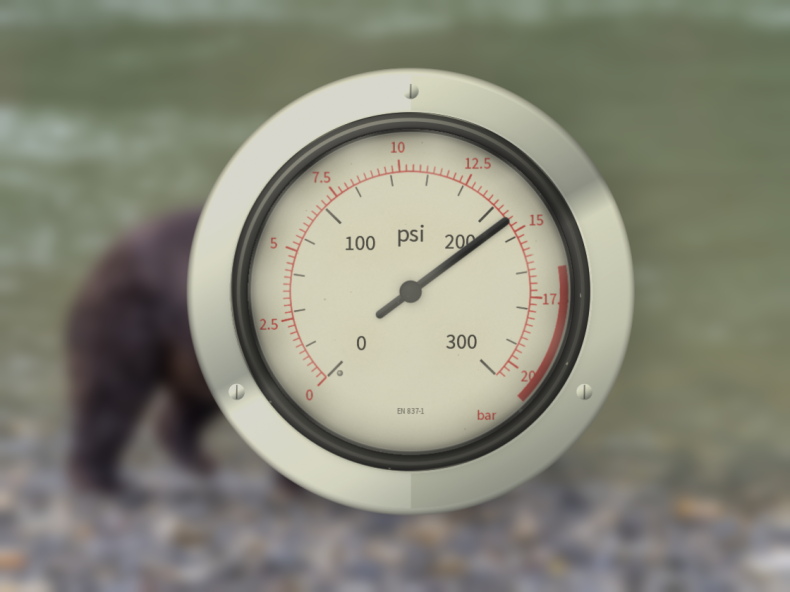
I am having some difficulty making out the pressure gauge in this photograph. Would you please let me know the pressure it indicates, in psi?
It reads 210 psi
